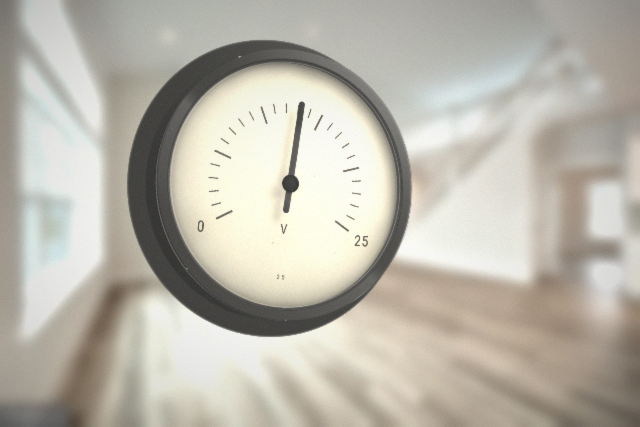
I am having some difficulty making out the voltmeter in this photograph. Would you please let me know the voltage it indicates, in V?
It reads 13 V
